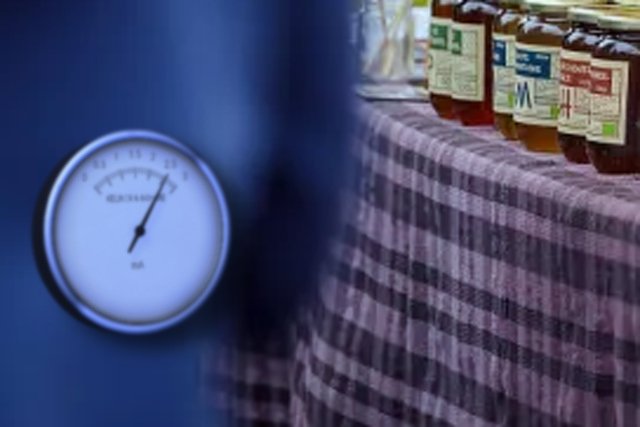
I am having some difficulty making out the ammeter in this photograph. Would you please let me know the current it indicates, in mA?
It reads 2.5 mA
